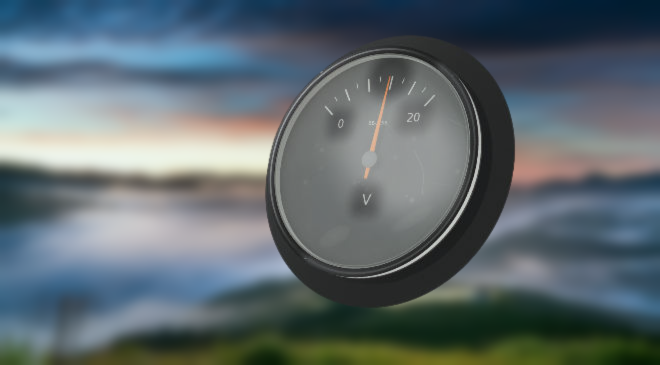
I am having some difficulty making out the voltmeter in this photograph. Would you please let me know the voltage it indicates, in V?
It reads 12 V
